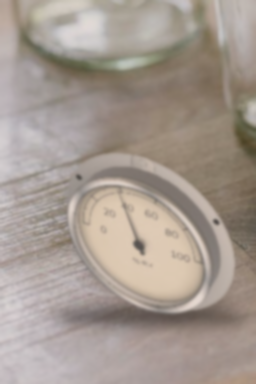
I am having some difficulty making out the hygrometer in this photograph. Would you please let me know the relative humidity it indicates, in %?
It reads 40 %
